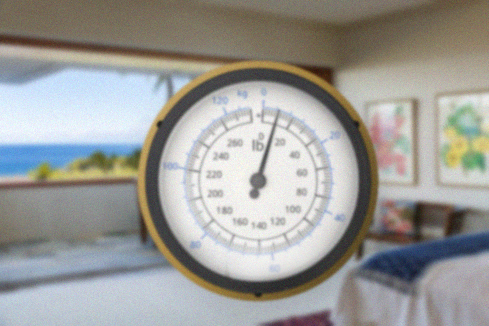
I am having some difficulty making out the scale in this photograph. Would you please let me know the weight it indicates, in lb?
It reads 10 lb
